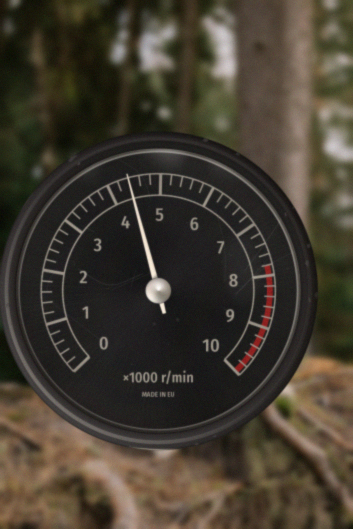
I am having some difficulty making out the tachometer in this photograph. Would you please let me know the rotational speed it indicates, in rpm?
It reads 4400 rpm
